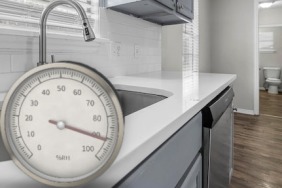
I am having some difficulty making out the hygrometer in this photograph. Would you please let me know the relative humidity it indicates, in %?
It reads 90 %
